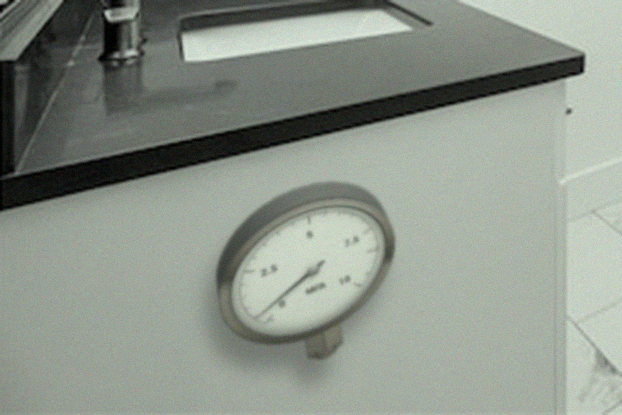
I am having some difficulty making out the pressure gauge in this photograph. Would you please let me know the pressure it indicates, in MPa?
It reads 0.5 MPa
